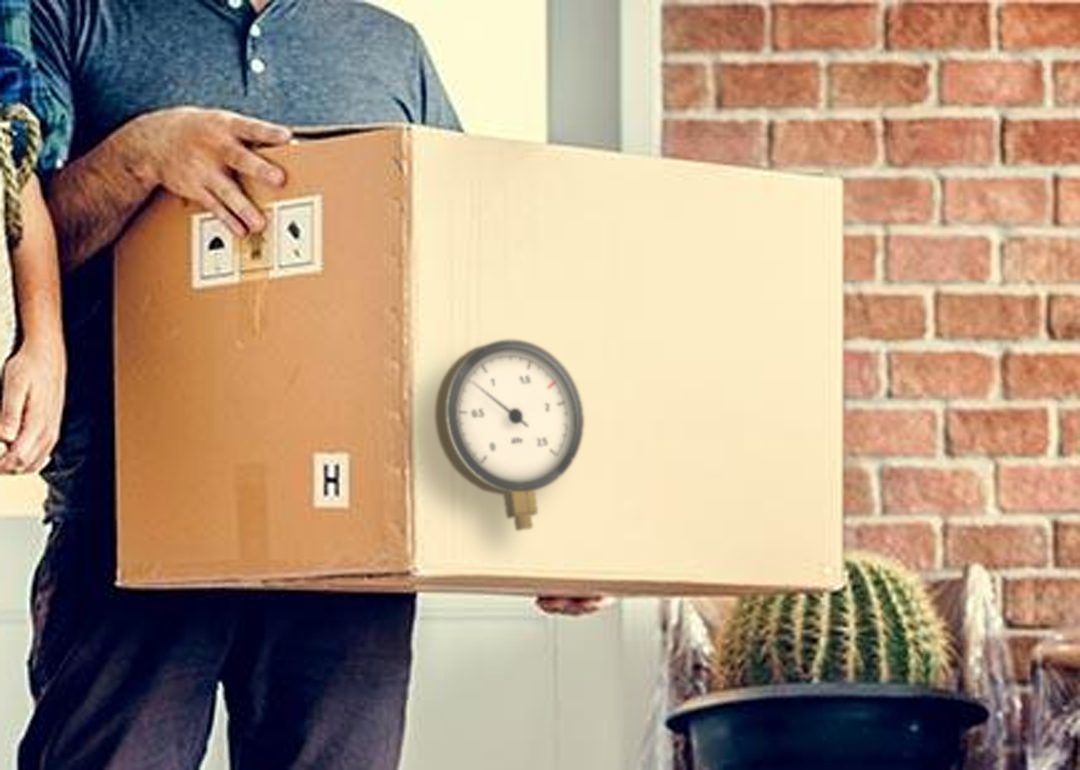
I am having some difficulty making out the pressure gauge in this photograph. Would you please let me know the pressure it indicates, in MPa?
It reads 0.8 MPa
